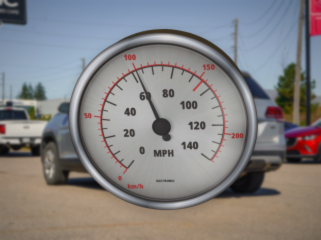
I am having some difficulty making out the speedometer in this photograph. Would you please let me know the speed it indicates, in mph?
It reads 62.5 mph
